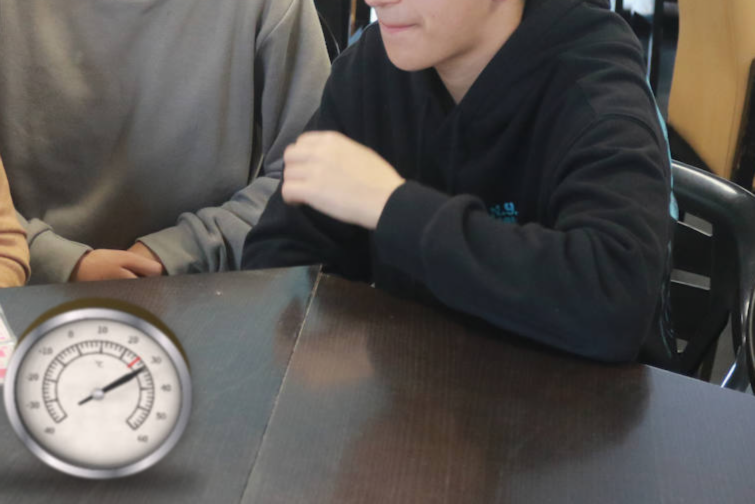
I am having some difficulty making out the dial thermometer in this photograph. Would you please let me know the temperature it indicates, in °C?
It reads 30 °C
